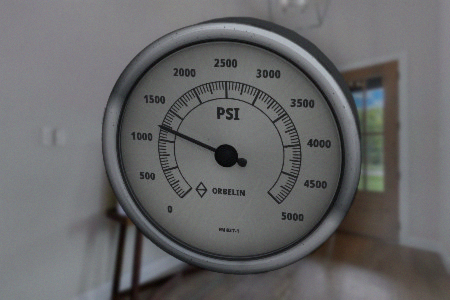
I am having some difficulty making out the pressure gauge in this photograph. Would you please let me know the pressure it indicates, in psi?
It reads 1250 psi
